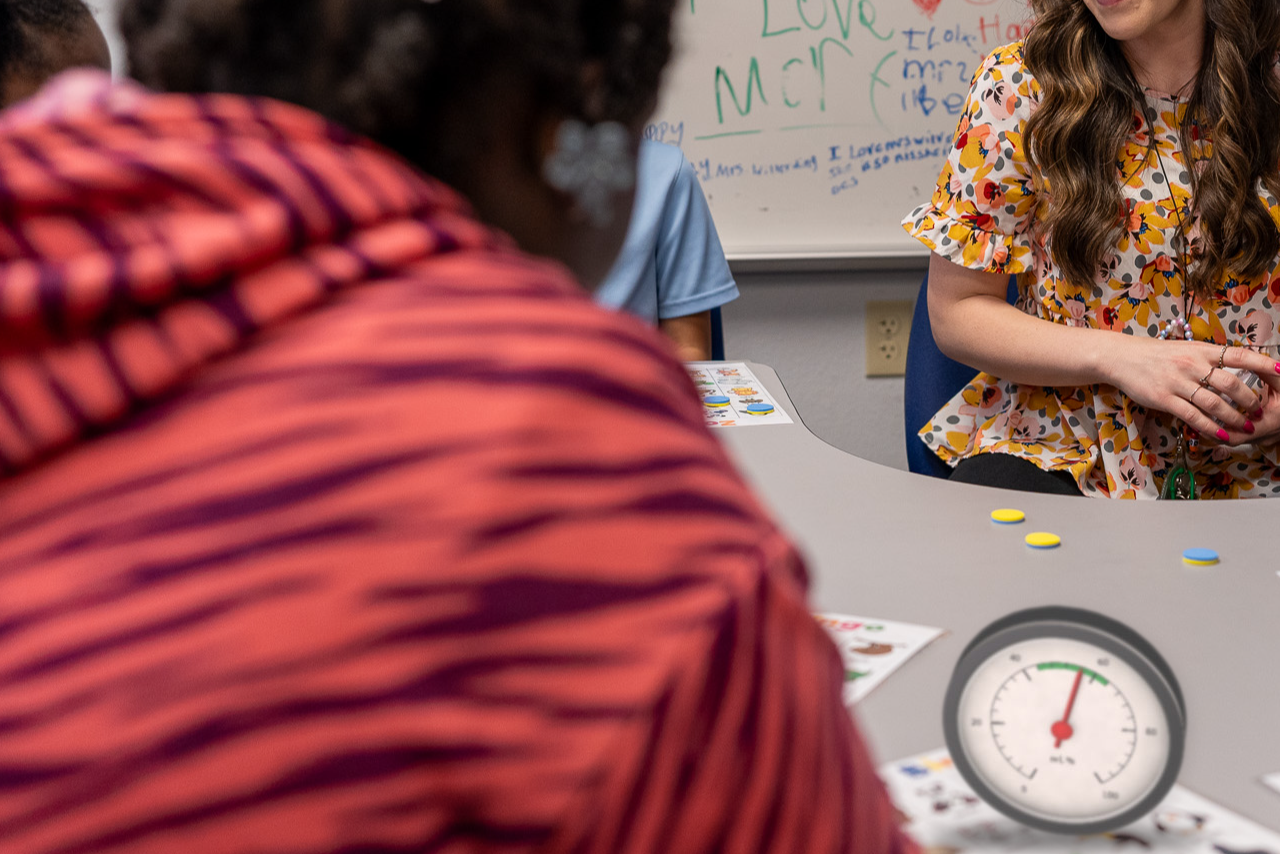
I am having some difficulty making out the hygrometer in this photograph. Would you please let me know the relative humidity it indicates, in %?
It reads 56 %
